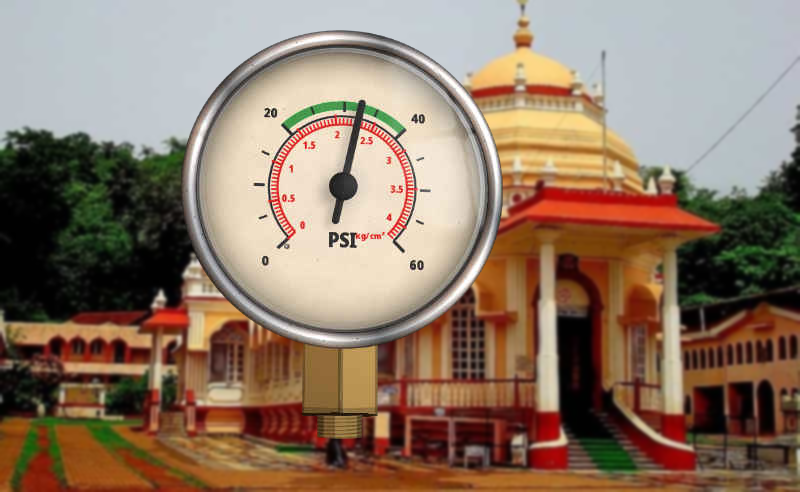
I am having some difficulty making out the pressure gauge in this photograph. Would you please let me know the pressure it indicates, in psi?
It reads 32.5 psi
